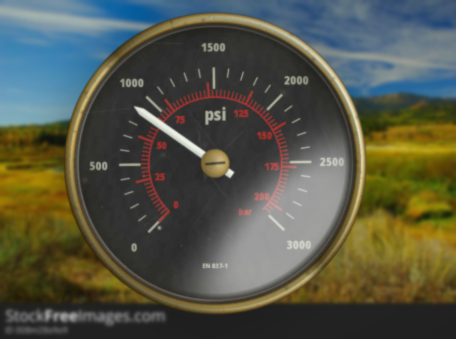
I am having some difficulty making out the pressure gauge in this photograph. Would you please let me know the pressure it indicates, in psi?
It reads 900 psi
